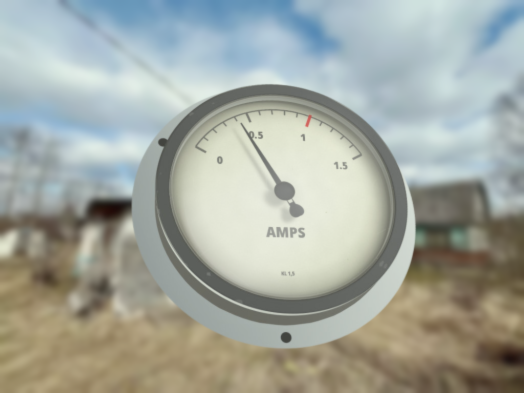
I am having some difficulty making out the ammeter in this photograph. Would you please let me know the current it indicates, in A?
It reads 0.4 A
